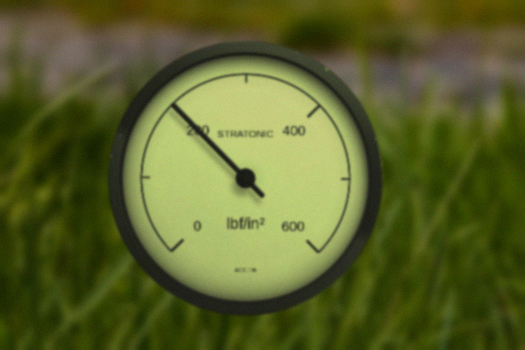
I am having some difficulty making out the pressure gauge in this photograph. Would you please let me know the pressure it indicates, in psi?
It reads 200 psi
